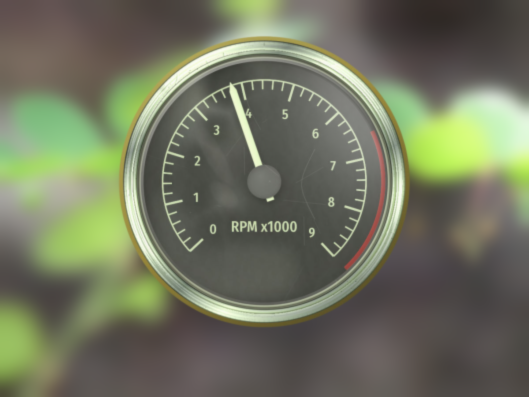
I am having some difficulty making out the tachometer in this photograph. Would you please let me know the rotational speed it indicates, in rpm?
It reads 3800 rpm
